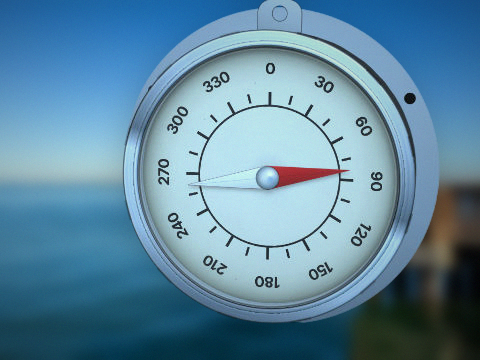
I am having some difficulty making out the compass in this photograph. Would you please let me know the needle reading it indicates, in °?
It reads 82.5 °
